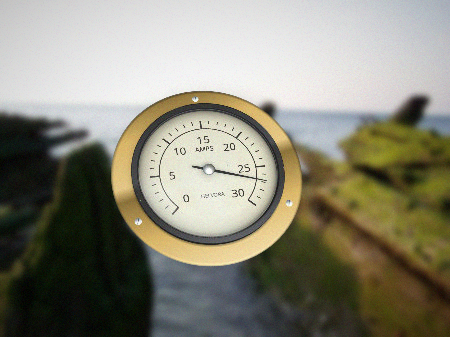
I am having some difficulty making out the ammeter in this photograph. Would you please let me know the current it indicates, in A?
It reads 27 A
